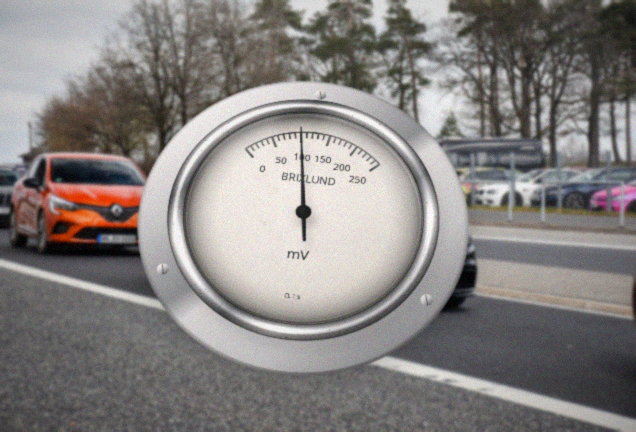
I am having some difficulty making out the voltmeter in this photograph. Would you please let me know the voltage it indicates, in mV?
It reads 100 mV
